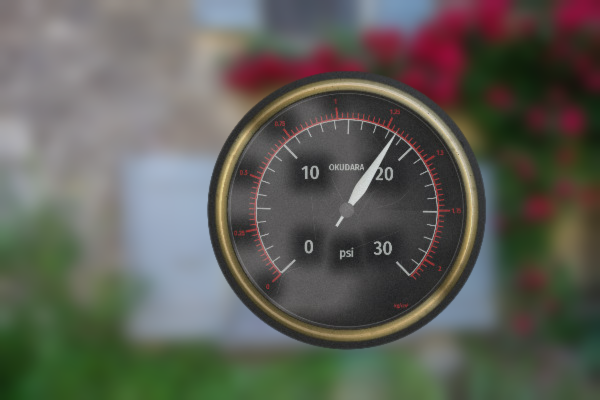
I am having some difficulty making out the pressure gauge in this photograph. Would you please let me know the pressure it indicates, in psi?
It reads 18.5 psi
